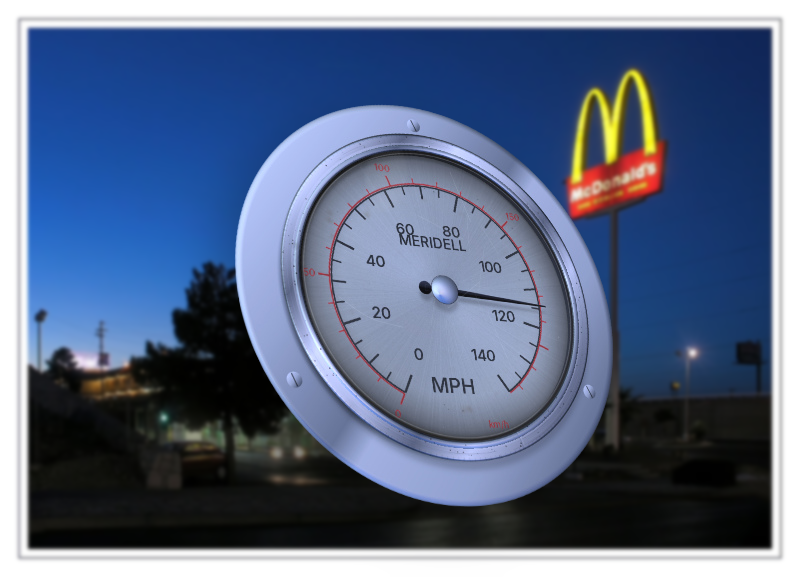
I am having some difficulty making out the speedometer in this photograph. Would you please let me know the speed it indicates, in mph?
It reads 115 mph
